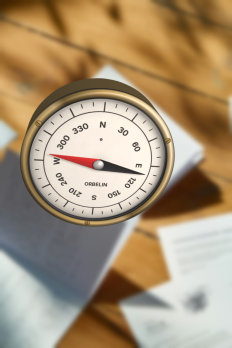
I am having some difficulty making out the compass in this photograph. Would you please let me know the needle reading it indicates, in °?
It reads 280 °
